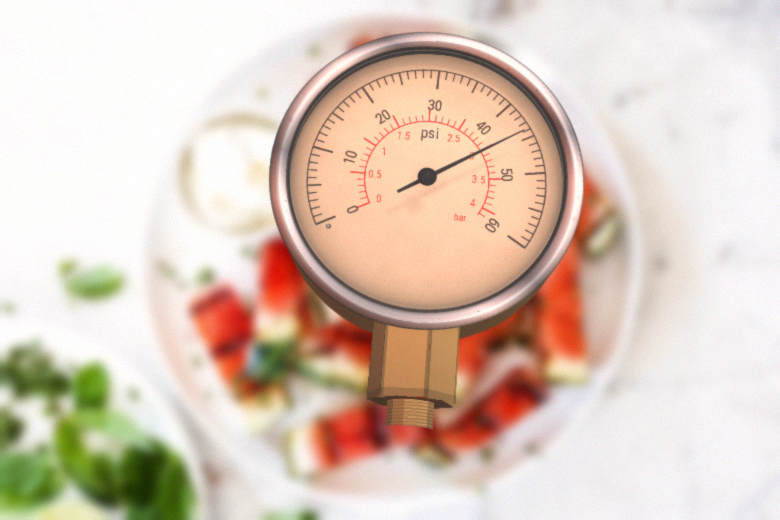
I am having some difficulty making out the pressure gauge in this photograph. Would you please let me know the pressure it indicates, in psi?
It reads 44 psi
